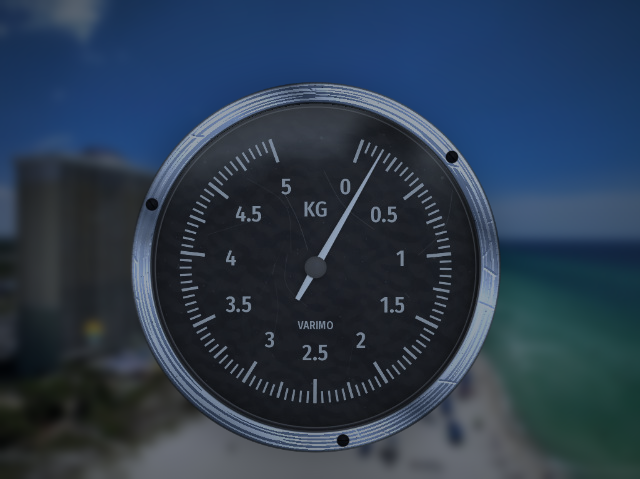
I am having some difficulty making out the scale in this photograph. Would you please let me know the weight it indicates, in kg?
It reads 0.15 kg
